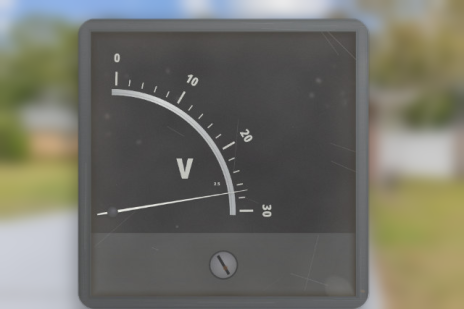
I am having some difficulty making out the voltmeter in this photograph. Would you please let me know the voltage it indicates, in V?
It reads 27 V
